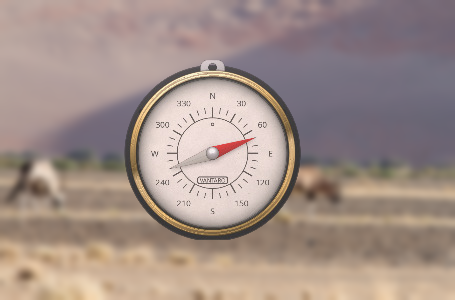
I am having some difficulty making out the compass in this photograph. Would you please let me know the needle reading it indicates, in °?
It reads 70 °
